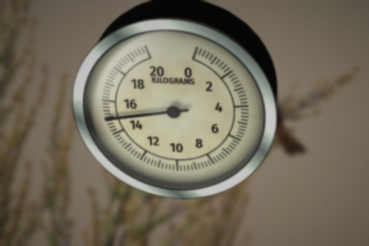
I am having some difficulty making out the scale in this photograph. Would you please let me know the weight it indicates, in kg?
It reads 15 kg
